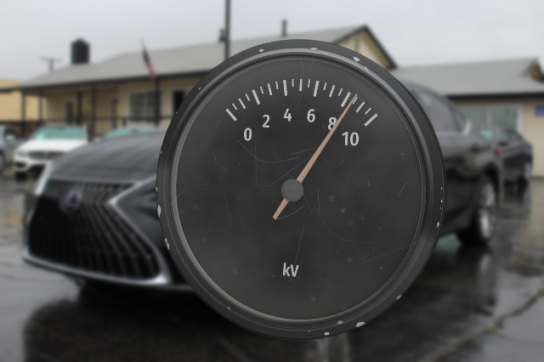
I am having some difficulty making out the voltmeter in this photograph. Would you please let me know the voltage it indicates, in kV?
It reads 8.5 kV
